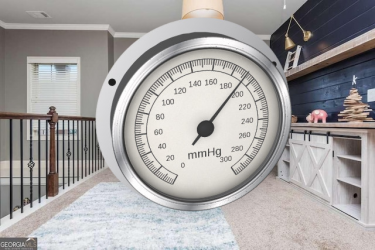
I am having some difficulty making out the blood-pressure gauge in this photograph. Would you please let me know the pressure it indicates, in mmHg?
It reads 190 mmHg
